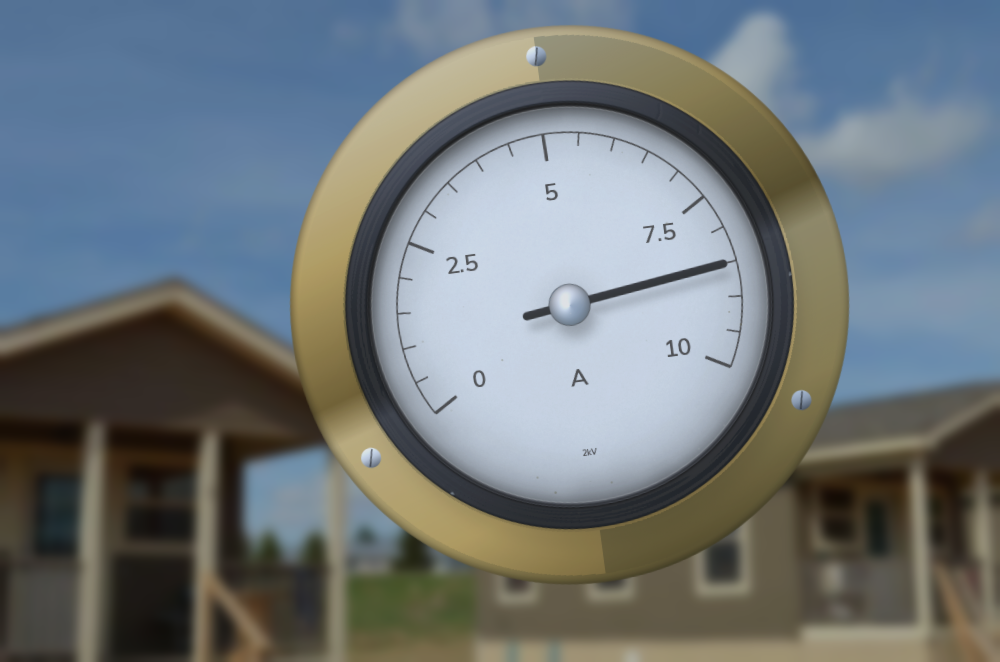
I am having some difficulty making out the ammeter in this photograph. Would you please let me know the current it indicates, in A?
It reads 8.5 A
